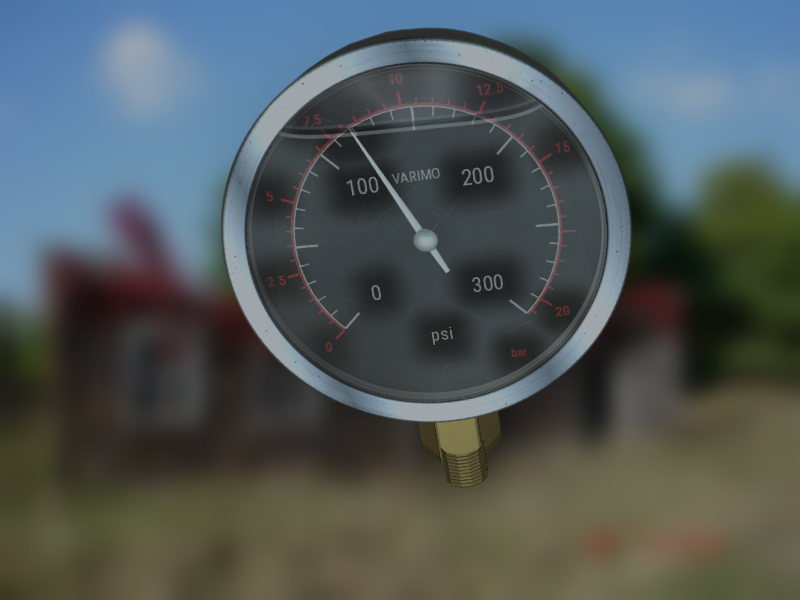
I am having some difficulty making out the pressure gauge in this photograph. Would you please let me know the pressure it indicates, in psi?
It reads 120 psi
